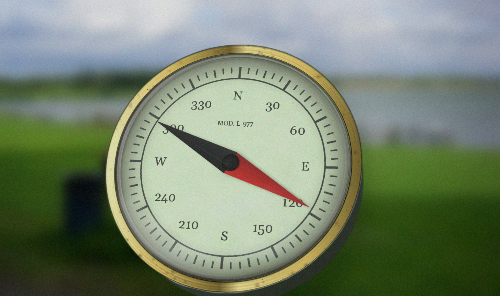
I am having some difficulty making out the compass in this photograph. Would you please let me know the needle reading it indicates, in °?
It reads 117.5 °
